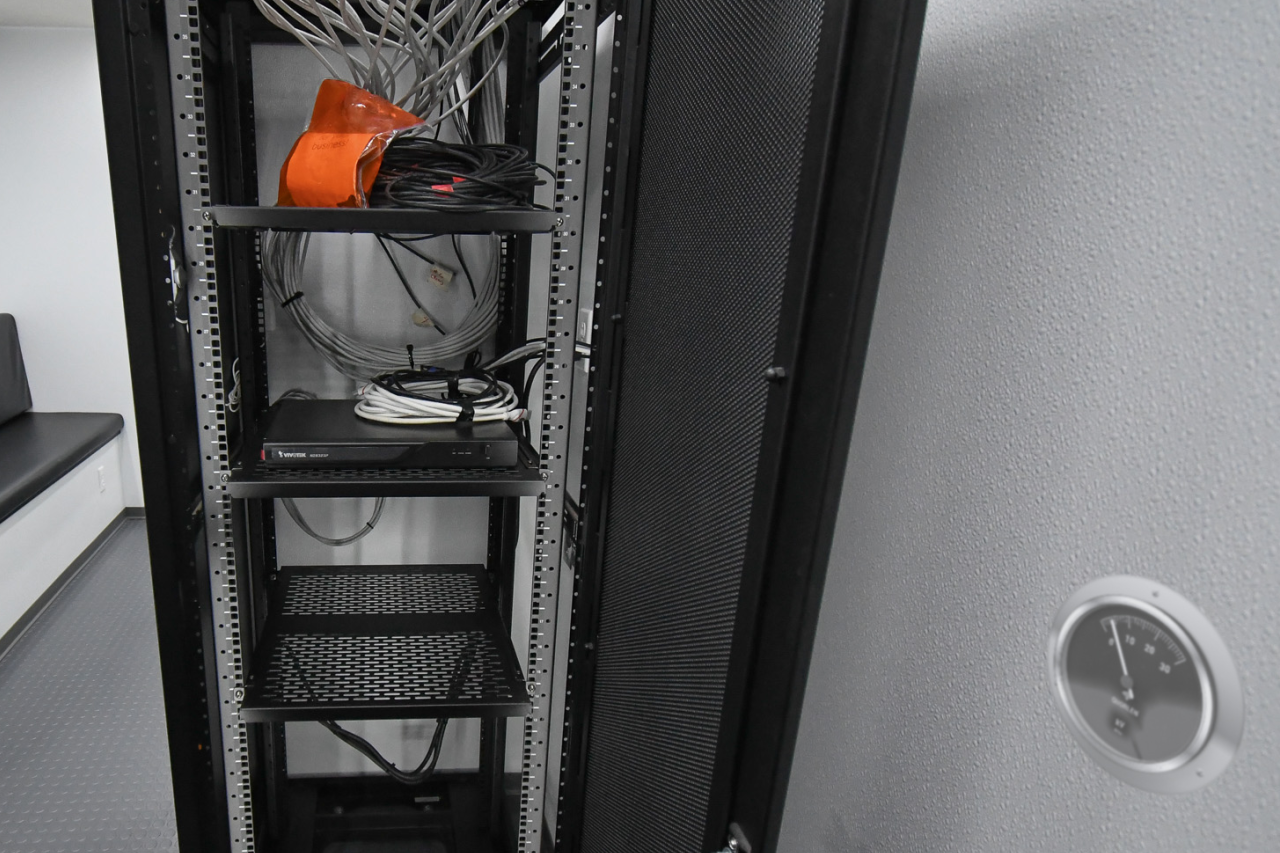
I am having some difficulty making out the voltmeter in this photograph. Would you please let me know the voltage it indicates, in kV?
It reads 5 kV
